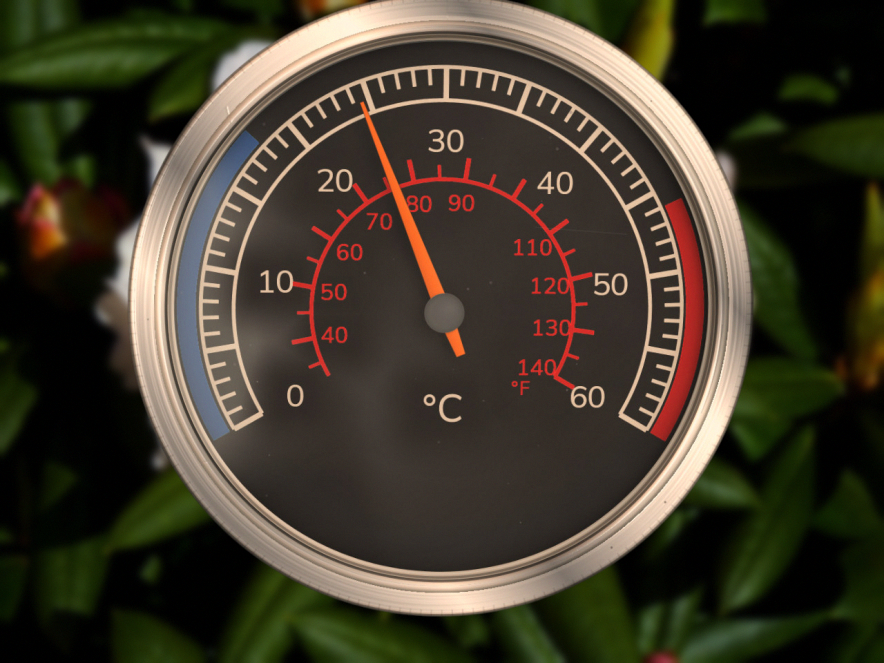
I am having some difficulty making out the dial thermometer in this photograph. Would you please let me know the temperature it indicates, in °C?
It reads 24.5 °C
